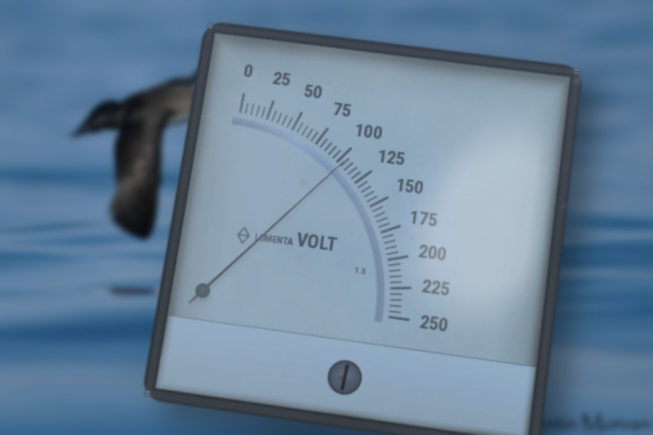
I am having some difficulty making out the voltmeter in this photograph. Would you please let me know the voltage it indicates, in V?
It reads 105 V
